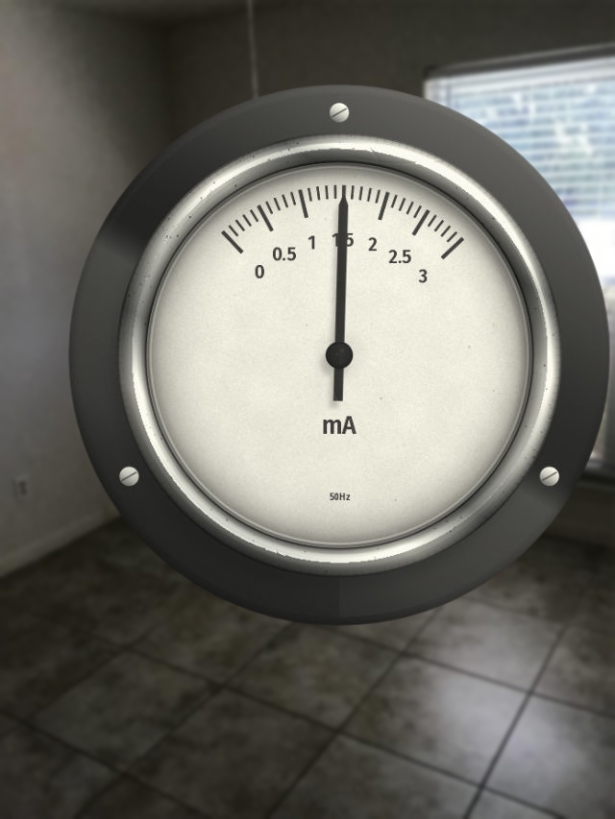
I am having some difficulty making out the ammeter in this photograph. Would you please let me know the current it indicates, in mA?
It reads 1.5 mA
